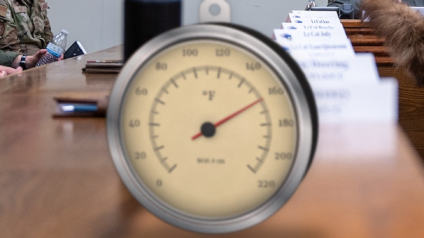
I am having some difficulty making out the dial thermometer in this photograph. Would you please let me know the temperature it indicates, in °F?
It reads 160 °F
